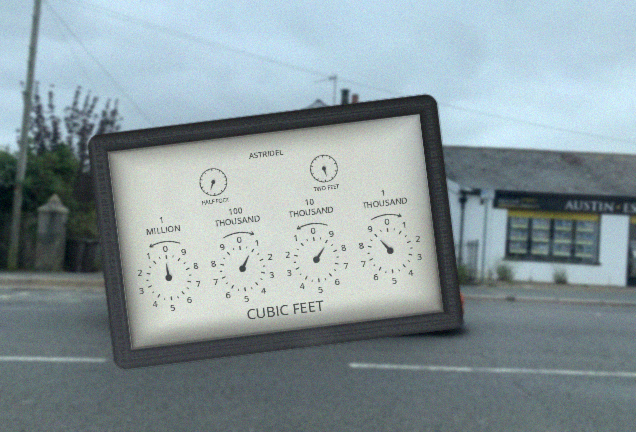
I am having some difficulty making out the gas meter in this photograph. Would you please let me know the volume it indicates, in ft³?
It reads 8900 ft³
